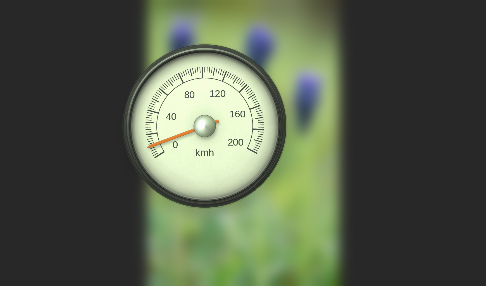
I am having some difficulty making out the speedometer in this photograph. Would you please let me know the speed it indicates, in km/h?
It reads 10 km/h
